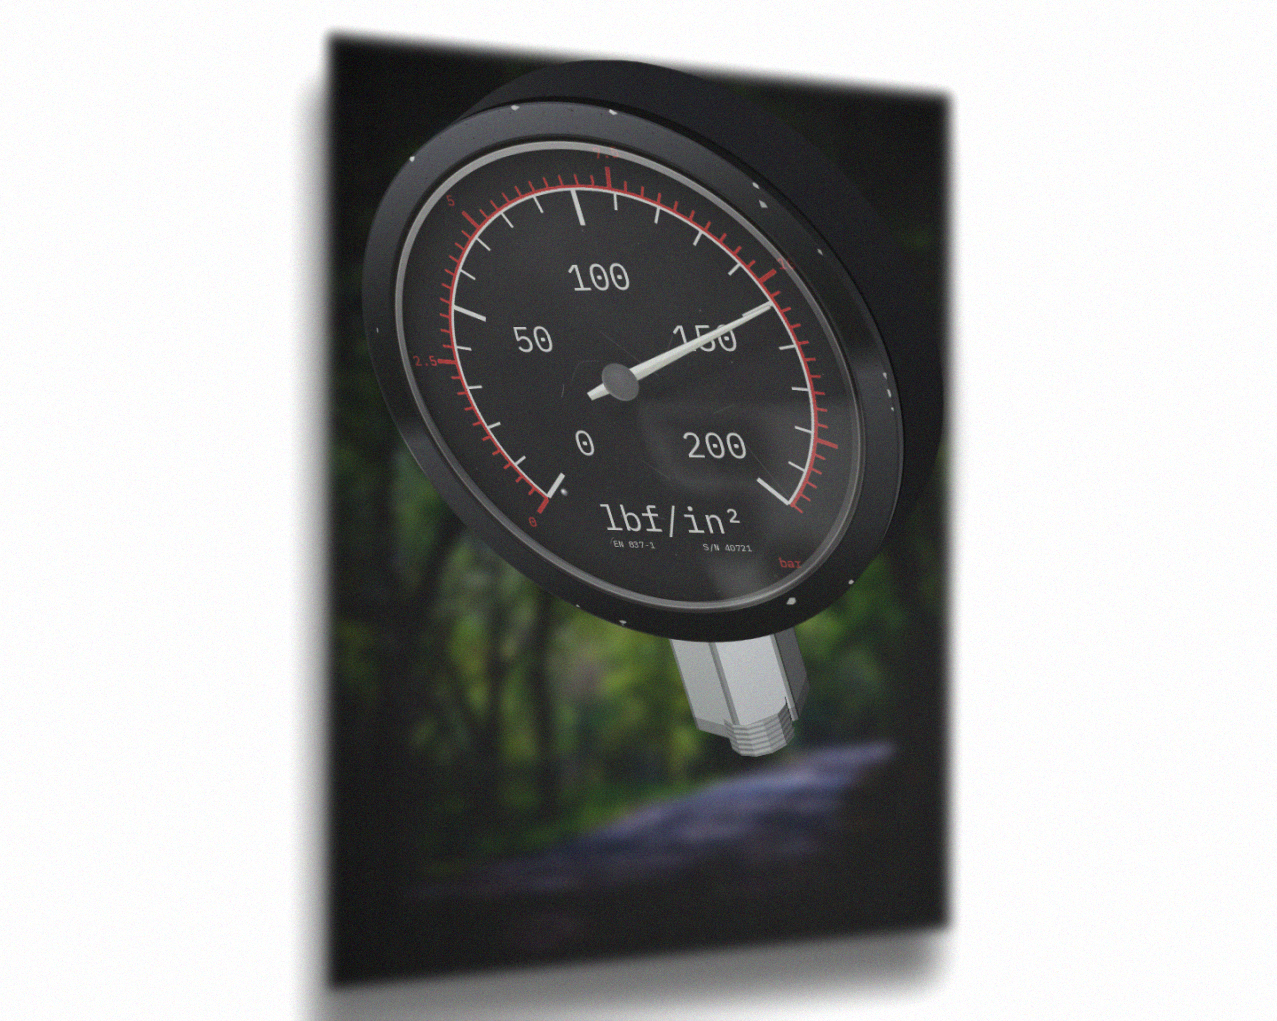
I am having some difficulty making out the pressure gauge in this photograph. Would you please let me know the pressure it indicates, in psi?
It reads 150 psi
